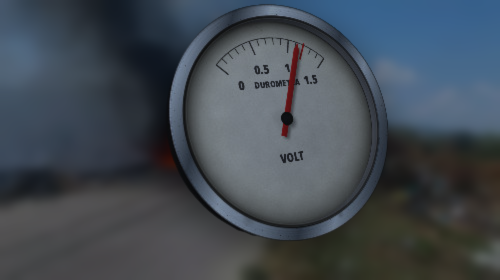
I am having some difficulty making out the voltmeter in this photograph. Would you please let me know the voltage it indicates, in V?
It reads 1.1 V
